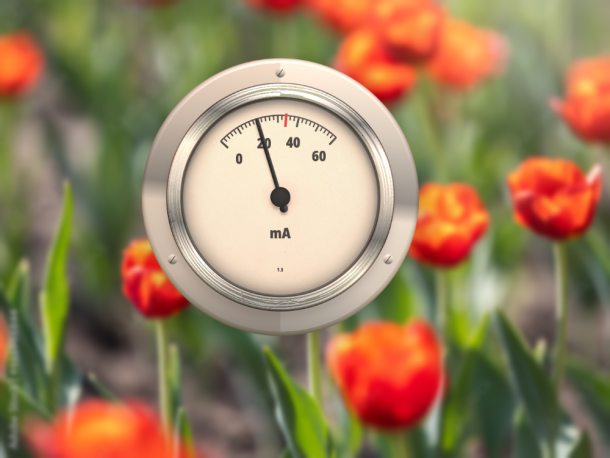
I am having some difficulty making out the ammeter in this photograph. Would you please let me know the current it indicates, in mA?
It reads 20 mA
